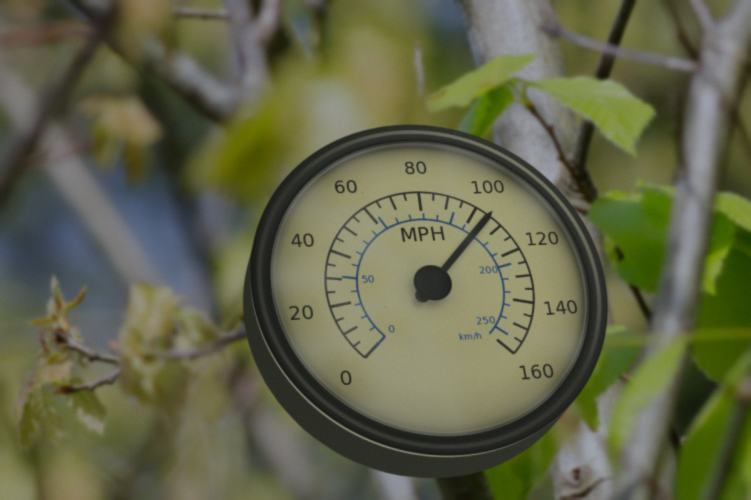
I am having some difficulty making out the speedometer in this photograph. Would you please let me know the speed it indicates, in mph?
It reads 105 mph
